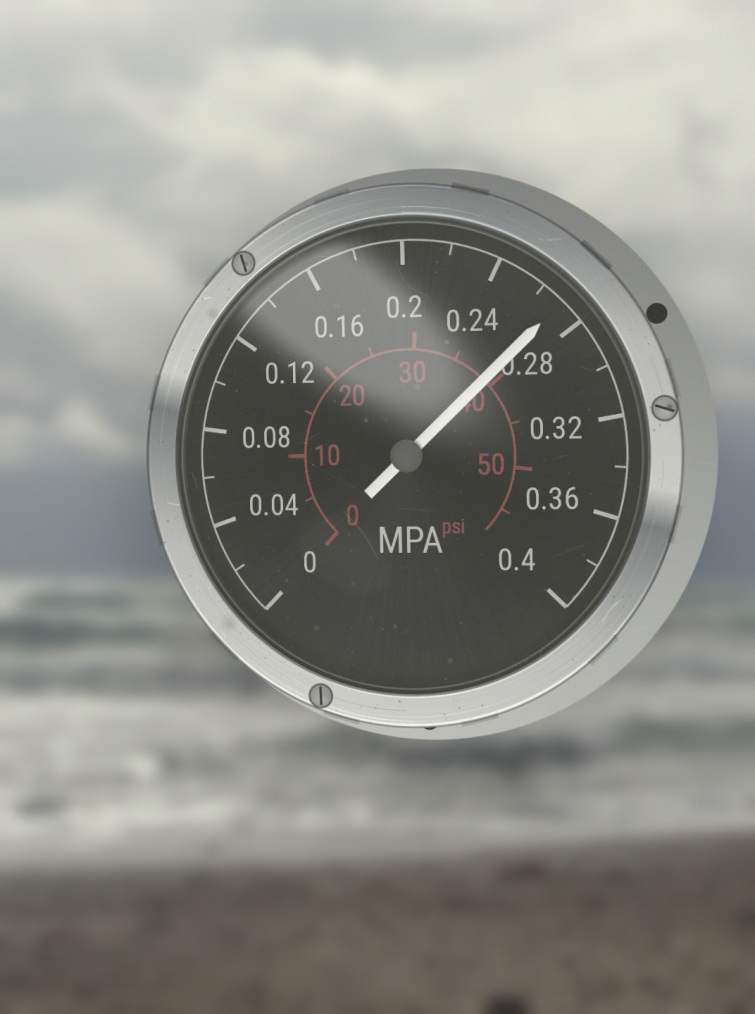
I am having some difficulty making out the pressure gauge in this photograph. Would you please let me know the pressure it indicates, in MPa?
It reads 0.27 MPa
